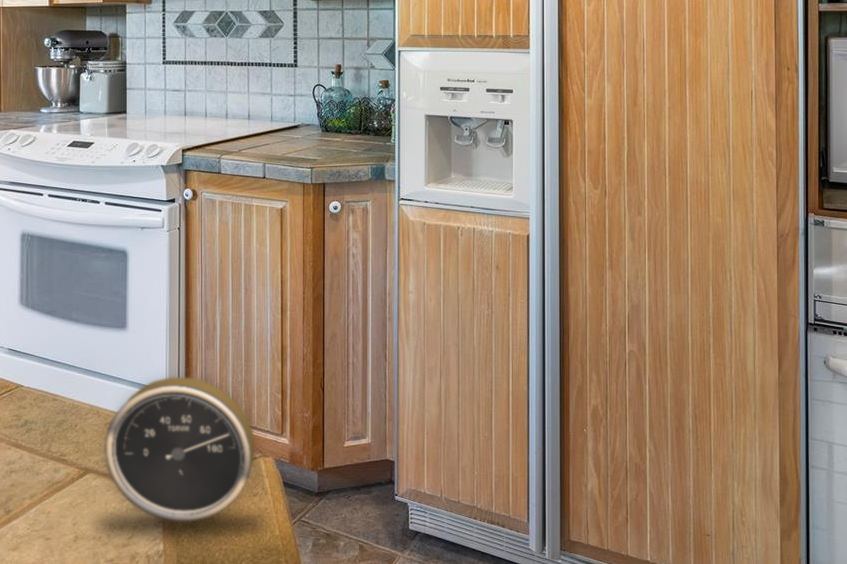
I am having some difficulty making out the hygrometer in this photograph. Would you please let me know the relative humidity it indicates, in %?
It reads 90 %
